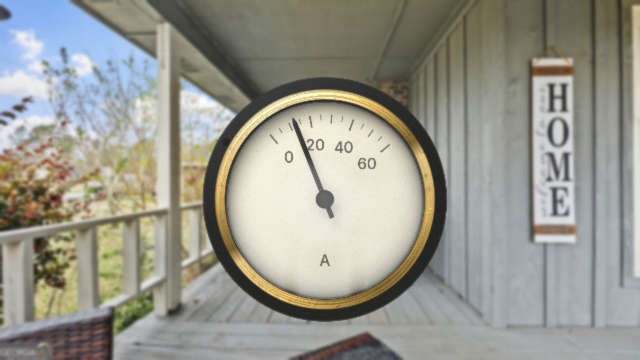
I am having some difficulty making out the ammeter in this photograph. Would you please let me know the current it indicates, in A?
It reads 12.5 A
